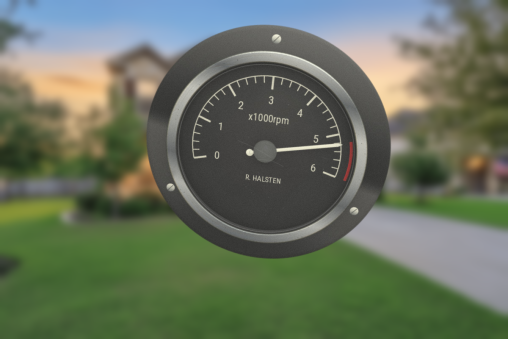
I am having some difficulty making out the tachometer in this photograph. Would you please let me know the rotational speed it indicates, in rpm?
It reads 5200 rpm
